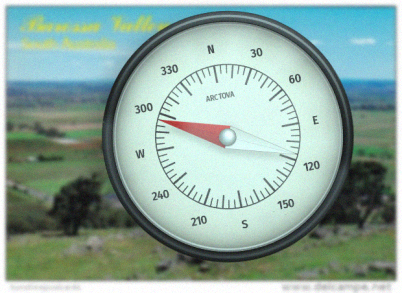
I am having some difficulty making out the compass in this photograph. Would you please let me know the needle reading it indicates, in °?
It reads 295 °
